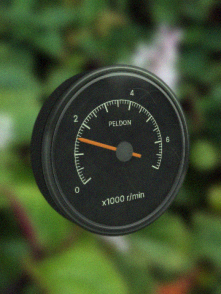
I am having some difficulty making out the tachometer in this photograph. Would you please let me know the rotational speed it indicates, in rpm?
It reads 1500 rpm
